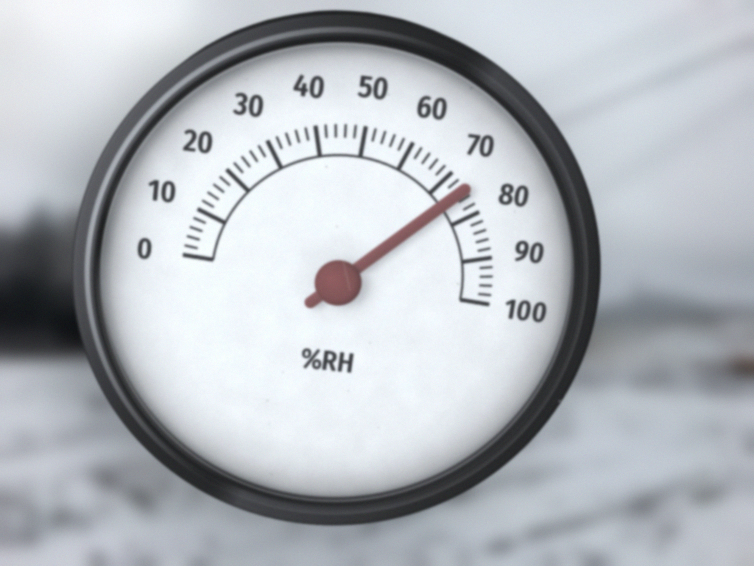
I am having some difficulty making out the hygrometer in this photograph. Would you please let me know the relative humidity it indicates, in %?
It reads 74 %
